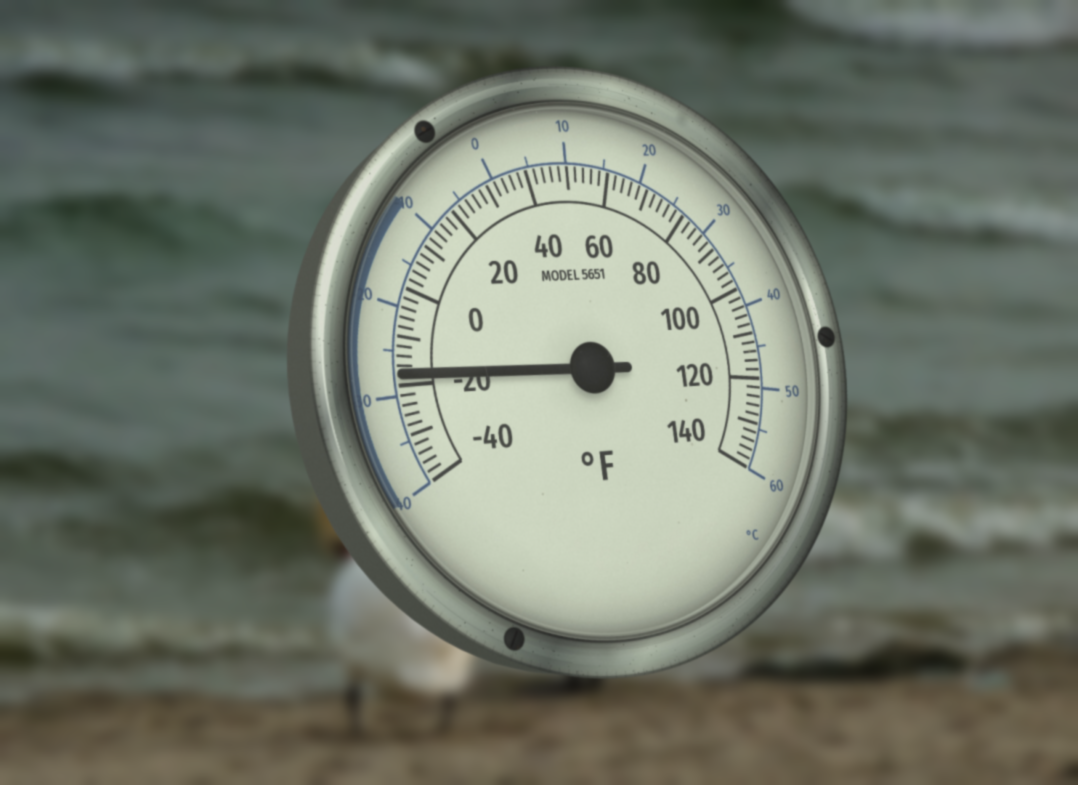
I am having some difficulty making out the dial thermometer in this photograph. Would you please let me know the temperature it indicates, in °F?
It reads -18 °F
